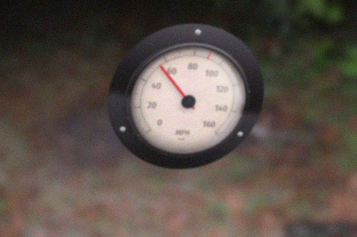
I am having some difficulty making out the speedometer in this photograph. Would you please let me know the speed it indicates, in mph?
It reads 55 mph
